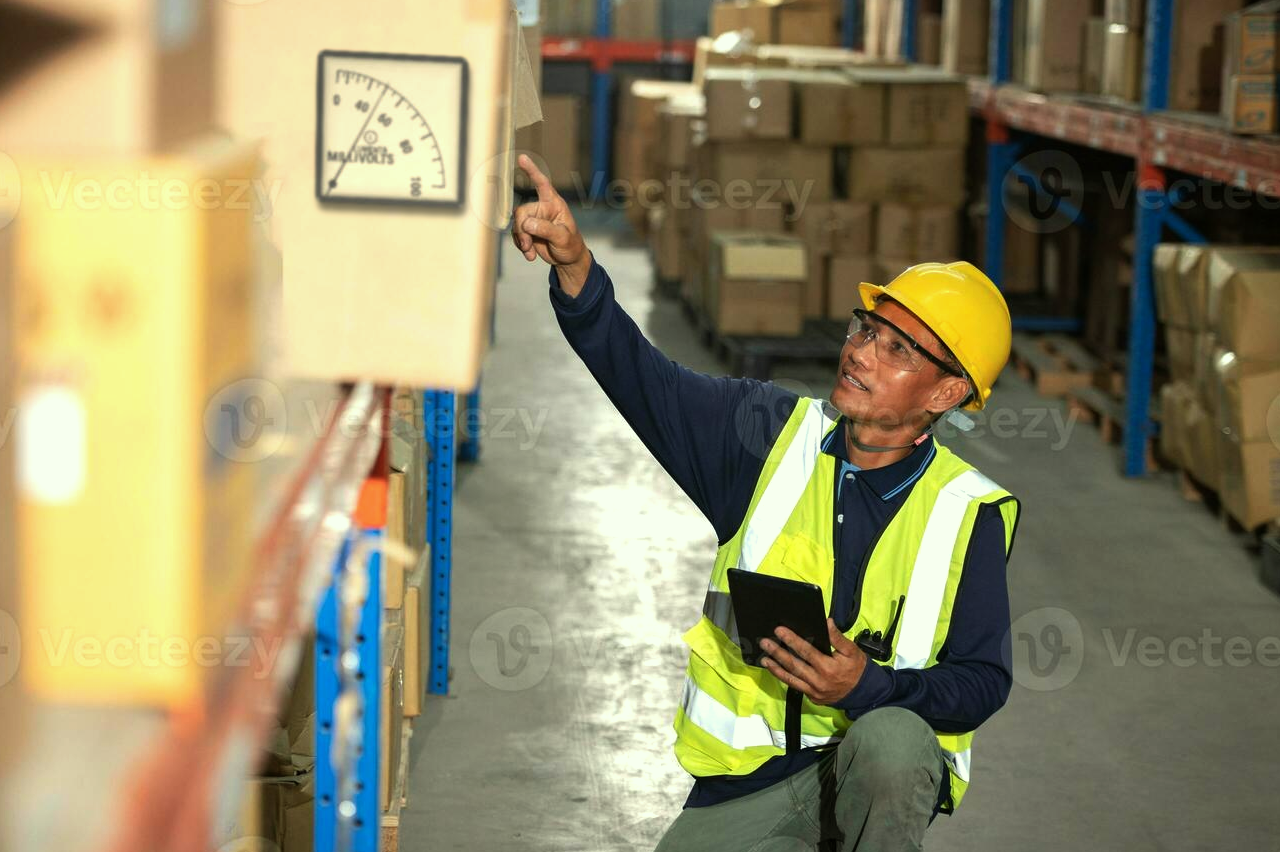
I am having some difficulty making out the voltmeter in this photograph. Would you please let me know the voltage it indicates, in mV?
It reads 50 mV
